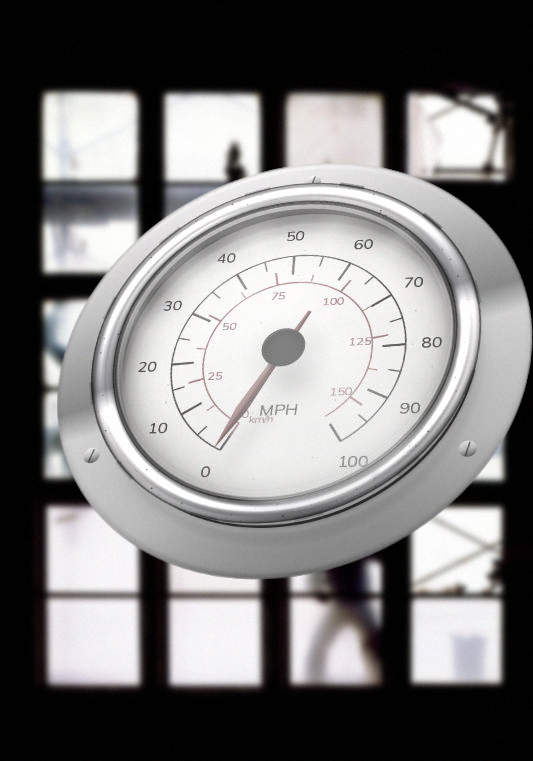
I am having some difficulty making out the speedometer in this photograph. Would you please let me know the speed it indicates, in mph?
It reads 0 mph
